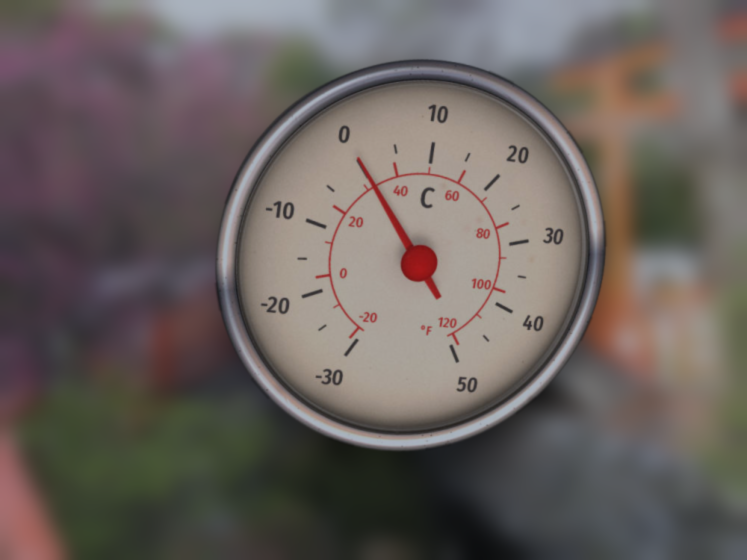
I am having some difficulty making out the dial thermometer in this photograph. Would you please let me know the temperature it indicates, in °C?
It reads 0 °C
